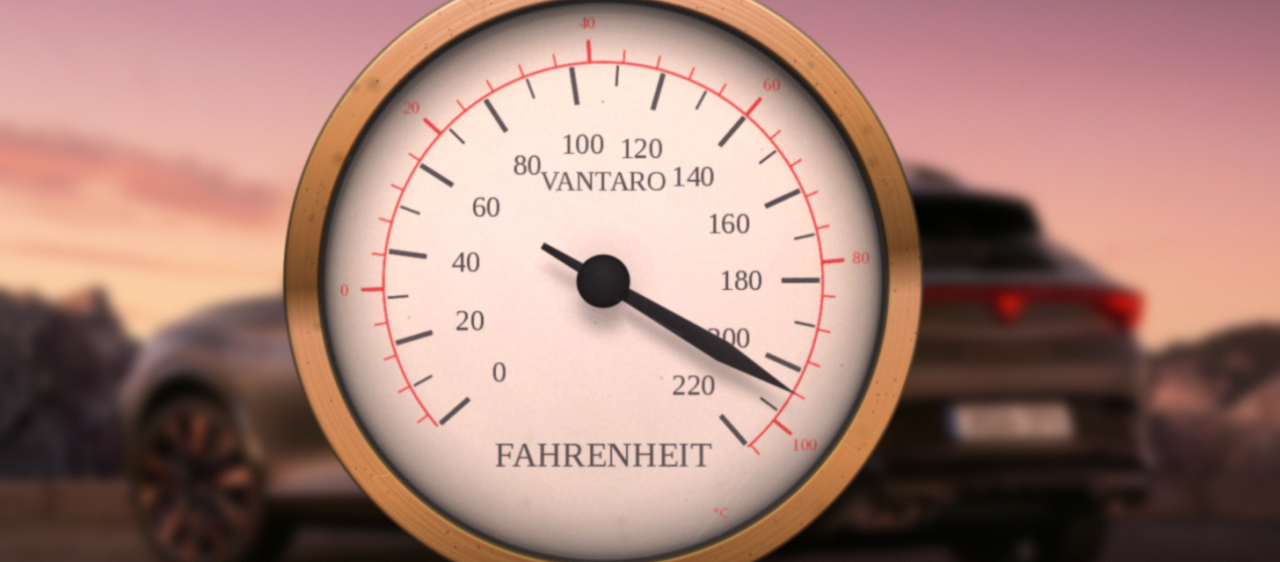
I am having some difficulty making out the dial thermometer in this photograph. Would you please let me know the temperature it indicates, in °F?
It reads 205 °F
